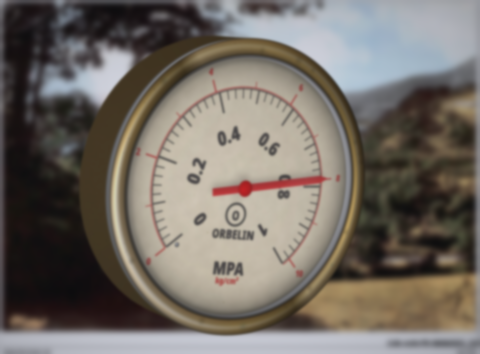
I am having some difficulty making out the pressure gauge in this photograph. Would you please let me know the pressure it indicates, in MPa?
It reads 0.78 MPa
